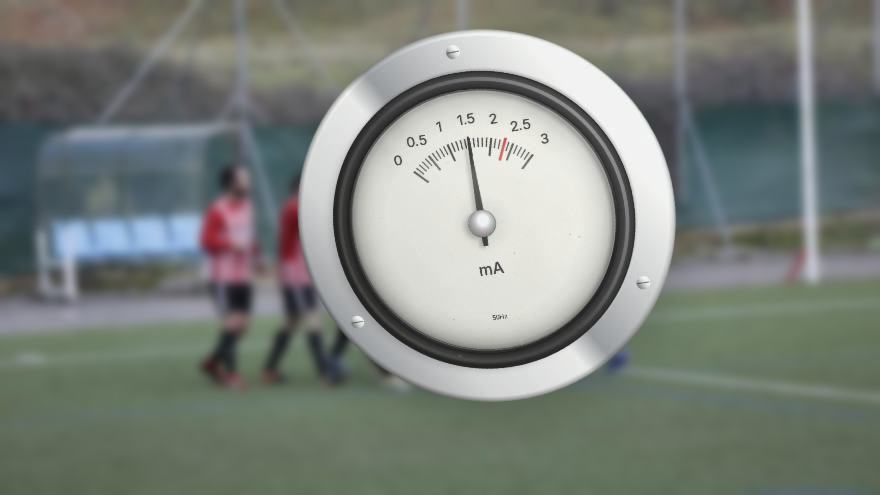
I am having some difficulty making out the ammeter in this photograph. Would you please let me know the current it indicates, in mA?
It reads 1.5 mA
